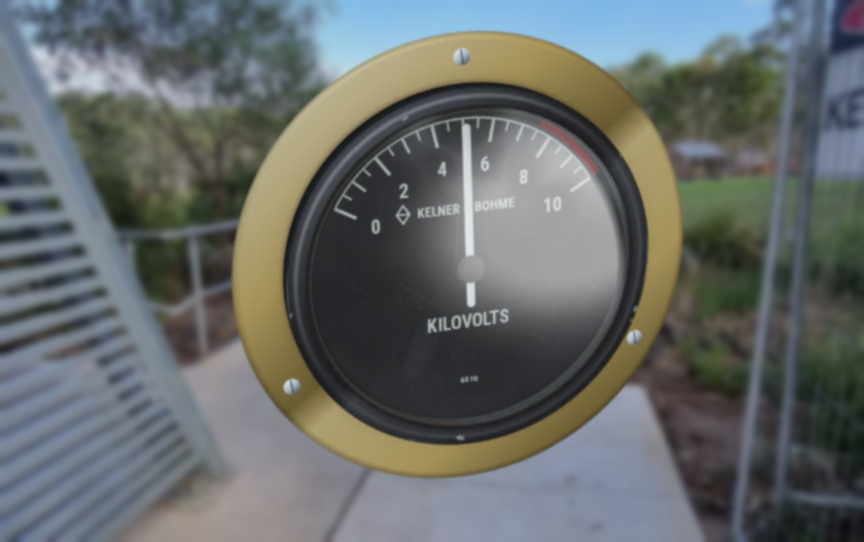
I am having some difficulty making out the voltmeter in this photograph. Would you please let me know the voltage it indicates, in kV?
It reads 5 kV
